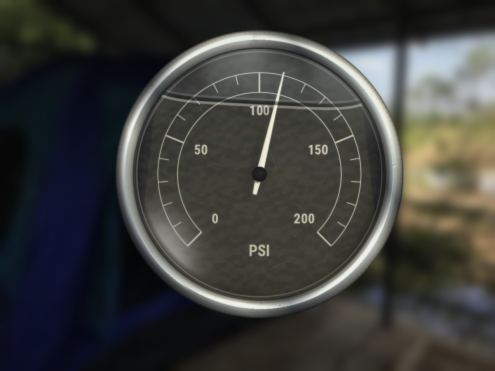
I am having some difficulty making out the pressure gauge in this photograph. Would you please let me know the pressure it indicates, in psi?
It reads 110 psi
